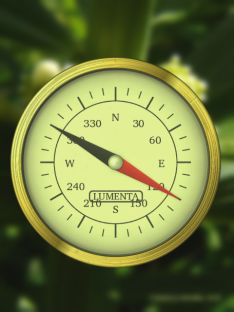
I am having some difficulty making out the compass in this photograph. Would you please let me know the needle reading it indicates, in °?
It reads 120 °
